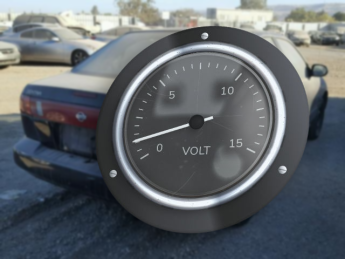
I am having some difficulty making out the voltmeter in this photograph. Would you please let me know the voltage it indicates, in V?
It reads 1 V
